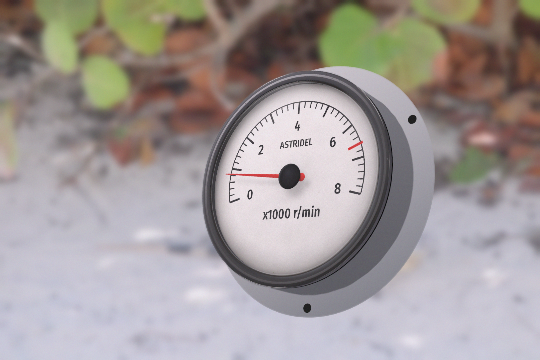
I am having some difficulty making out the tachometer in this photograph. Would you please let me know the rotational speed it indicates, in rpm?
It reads 800 rpm
